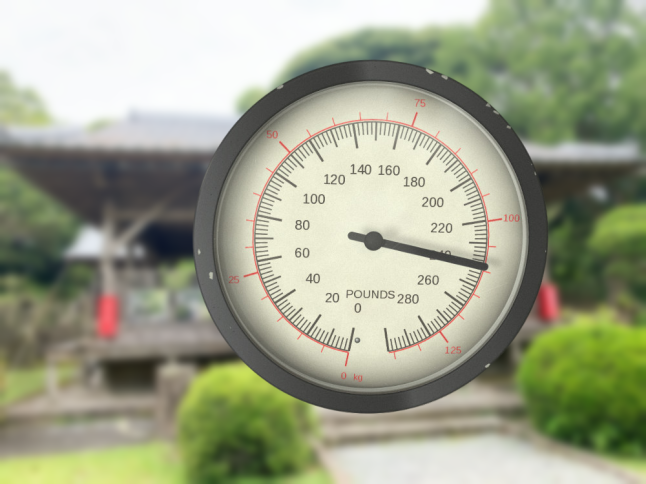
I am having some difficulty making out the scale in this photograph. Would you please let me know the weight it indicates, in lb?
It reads 240 lb
